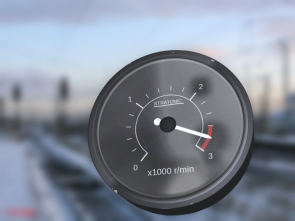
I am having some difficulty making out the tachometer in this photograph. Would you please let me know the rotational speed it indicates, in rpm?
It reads 2800 rpm
